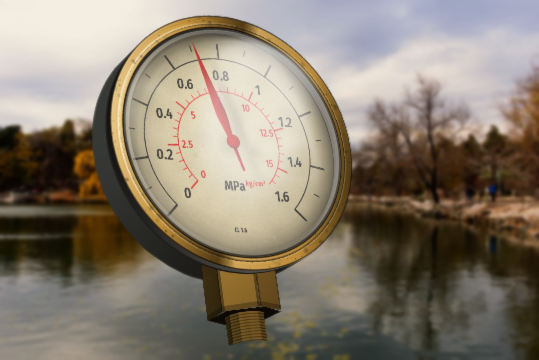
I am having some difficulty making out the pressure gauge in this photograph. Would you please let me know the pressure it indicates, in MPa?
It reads 0.7 MPa
